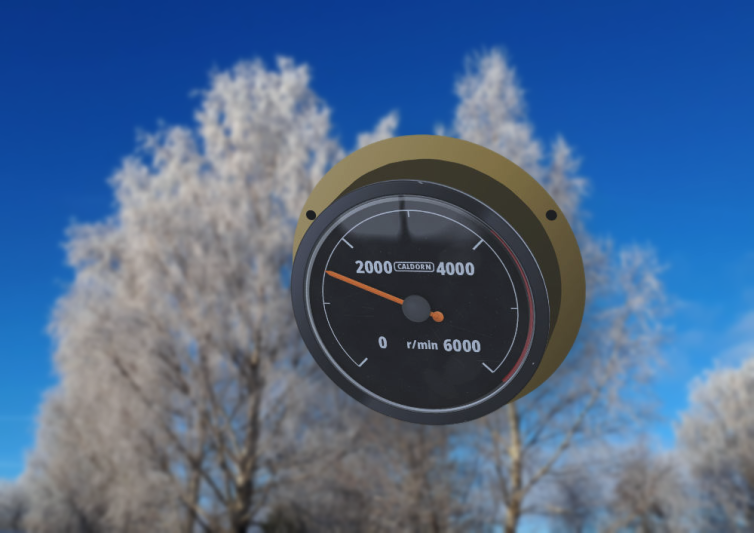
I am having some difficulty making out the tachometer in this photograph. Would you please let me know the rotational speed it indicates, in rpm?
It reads 1500 rpm
